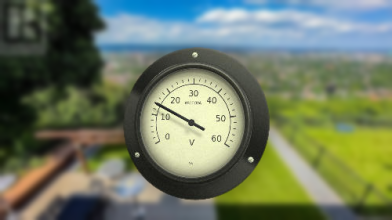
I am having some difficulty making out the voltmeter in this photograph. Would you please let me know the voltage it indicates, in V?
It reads 14 V
